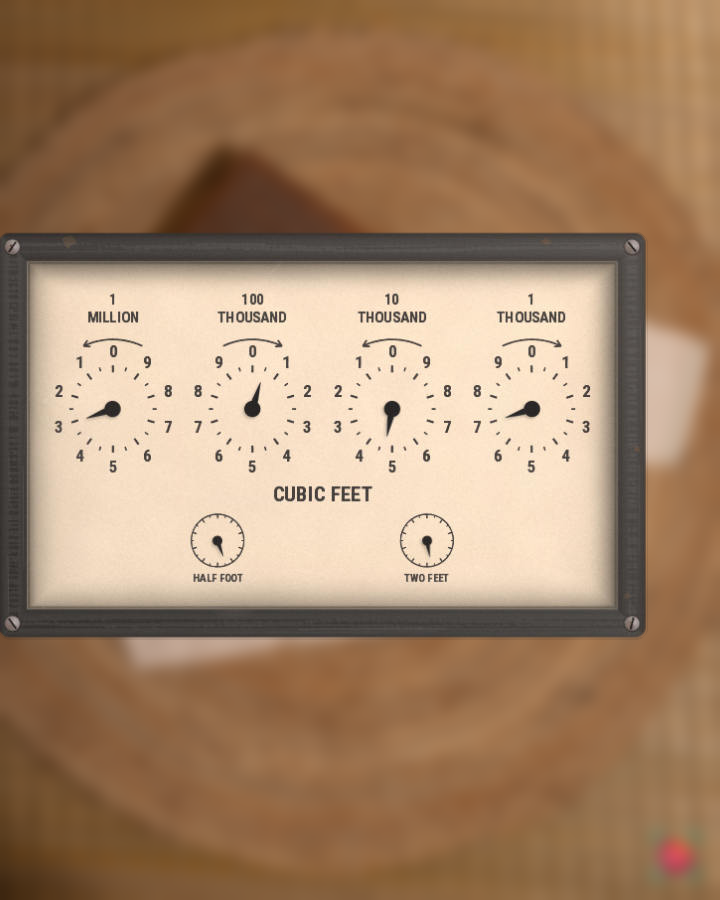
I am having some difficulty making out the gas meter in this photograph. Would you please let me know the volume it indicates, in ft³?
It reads 304700 ft³
